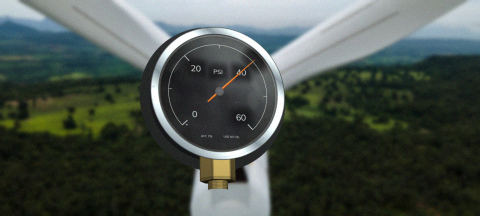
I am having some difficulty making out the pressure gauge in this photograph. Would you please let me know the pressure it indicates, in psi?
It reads 40 psi
